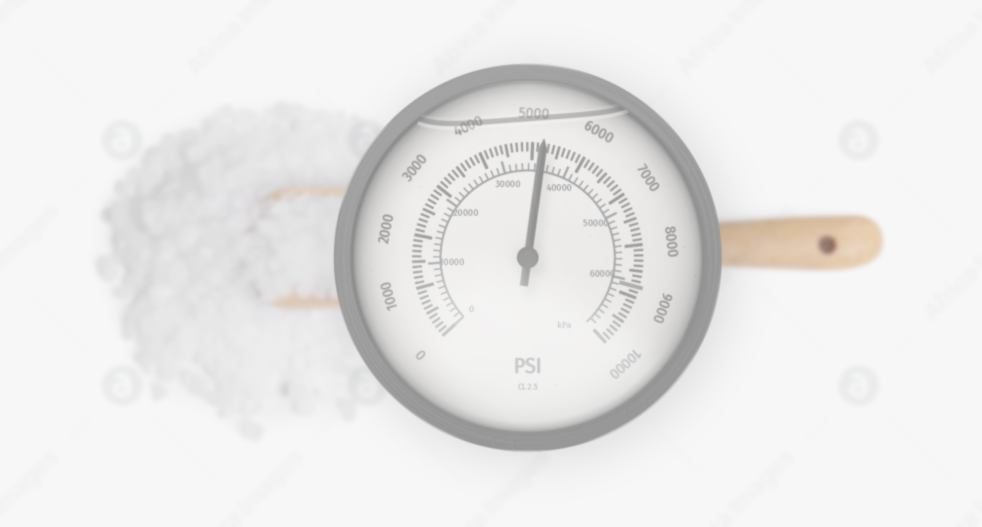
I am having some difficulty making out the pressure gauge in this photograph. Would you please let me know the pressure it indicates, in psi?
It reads 5200 psi
